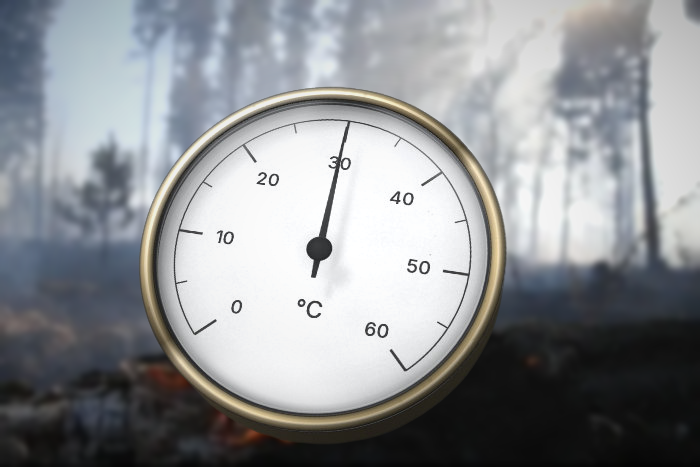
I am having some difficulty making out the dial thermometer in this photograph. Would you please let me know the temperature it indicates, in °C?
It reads 30 °C
